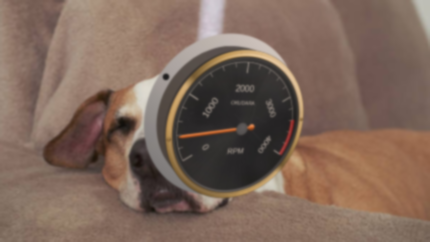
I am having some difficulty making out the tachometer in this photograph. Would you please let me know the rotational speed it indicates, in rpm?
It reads 400 rpm
